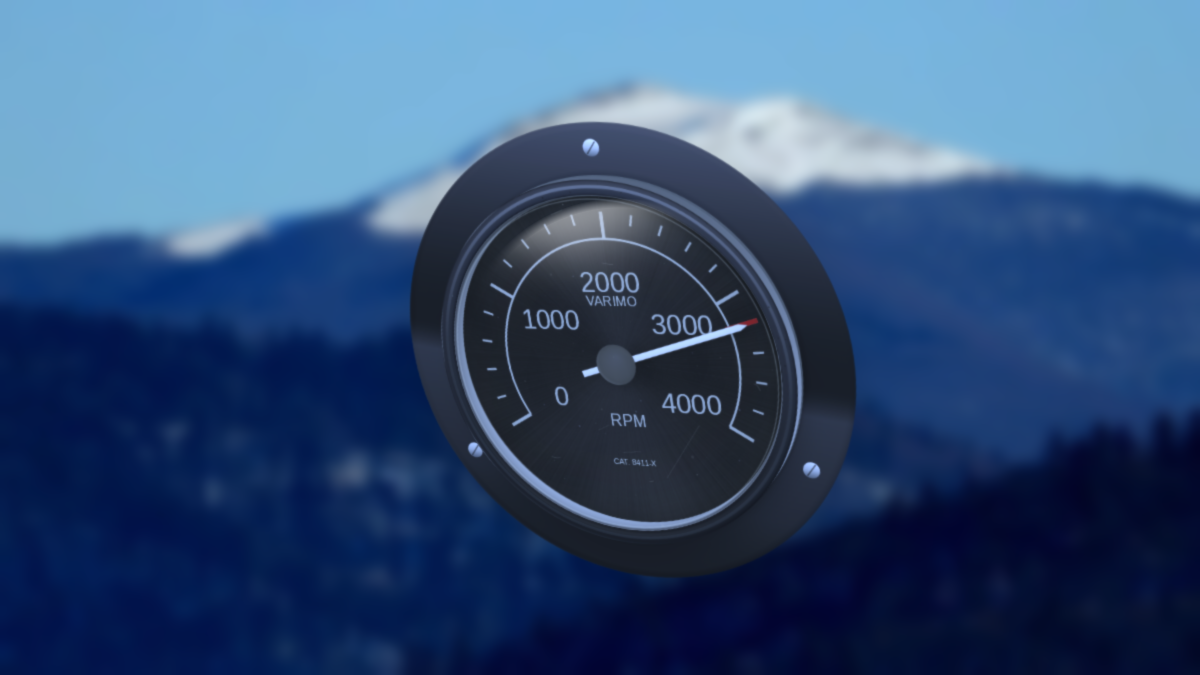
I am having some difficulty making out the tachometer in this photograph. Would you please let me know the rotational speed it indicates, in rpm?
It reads 3200 rpm
